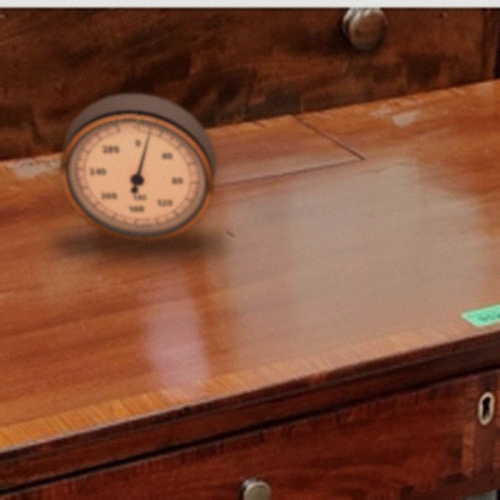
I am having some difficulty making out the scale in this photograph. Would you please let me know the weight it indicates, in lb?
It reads 10 lb
